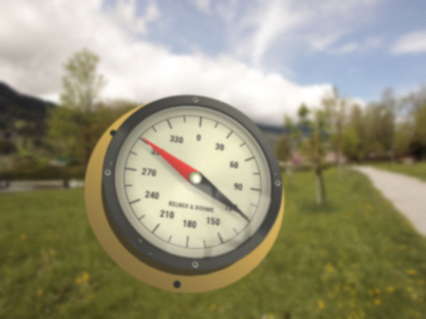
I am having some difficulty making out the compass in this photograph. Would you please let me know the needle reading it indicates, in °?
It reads 300 °
